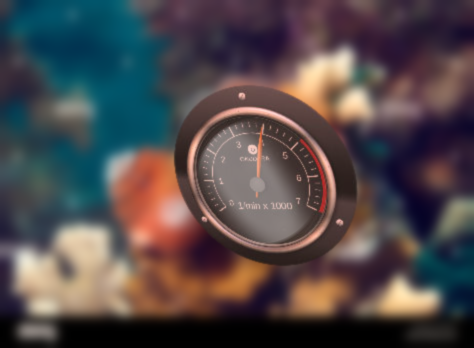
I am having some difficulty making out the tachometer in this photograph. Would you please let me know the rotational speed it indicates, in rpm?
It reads 4000 rpm
